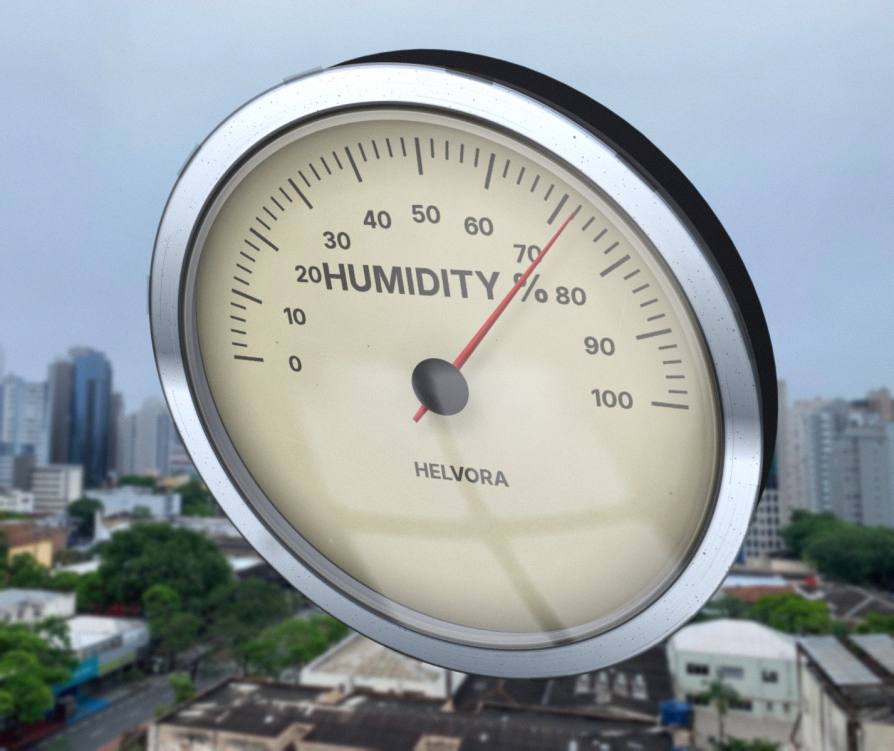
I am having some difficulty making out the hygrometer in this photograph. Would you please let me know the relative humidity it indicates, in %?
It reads 72 %
